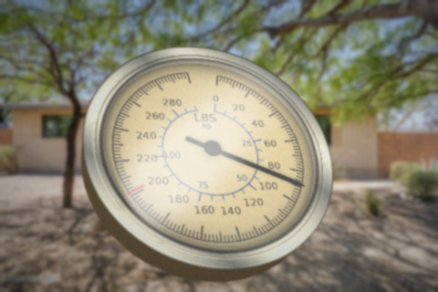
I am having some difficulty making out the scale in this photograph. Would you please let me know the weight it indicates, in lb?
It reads 90 lb
